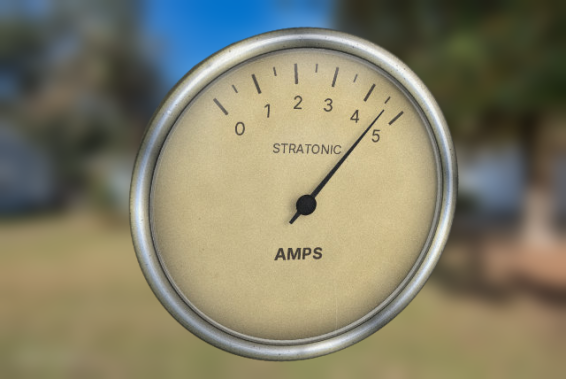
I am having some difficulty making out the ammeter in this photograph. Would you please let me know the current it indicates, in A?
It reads 4.5 A
